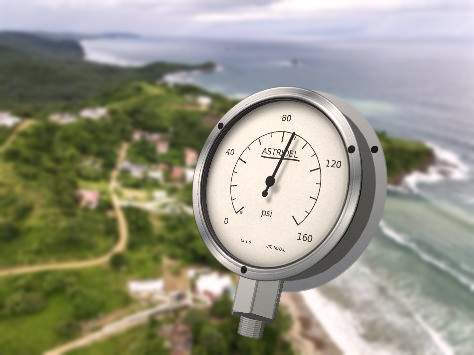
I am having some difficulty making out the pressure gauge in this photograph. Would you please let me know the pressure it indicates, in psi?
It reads 90 psi
